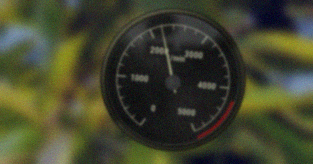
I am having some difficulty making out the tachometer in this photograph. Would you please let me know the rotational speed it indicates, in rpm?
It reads 2200 rpm
